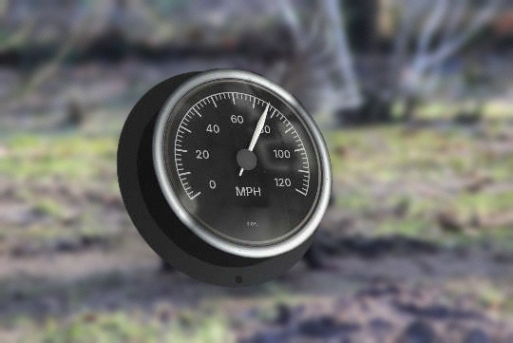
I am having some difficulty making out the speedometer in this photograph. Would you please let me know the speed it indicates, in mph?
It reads 76 mph
